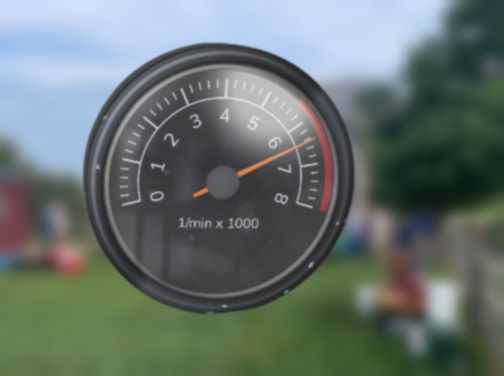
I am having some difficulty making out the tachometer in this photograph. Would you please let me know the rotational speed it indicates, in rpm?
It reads 6400 rpm
